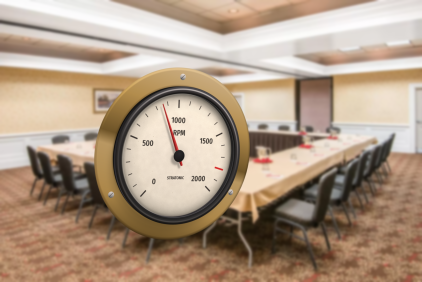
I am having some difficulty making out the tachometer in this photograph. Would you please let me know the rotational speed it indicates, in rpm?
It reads 850 rpm
